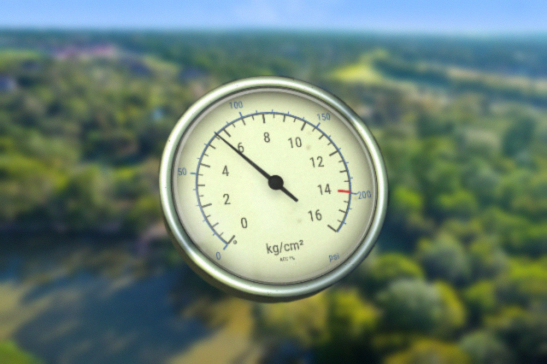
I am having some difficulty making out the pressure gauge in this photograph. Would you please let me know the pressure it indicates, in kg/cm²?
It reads 5.5 kg/cm²
